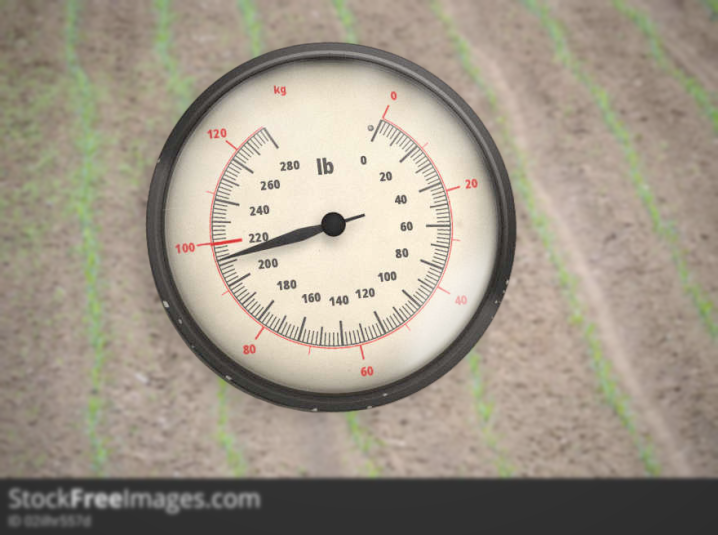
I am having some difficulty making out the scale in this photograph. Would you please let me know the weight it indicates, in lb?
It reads 212 lb
